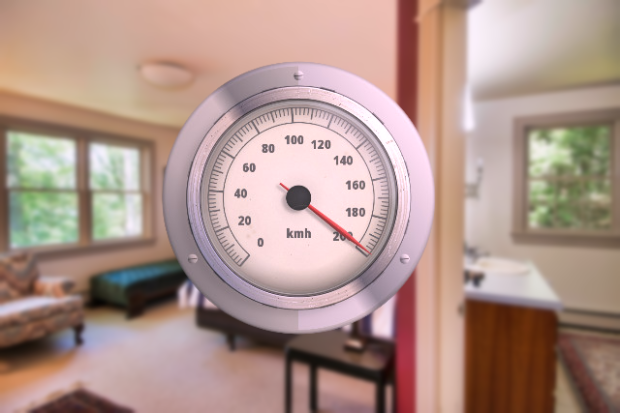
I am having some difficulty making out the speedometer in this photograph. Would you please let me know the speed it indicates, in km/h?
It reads 198 km/h
